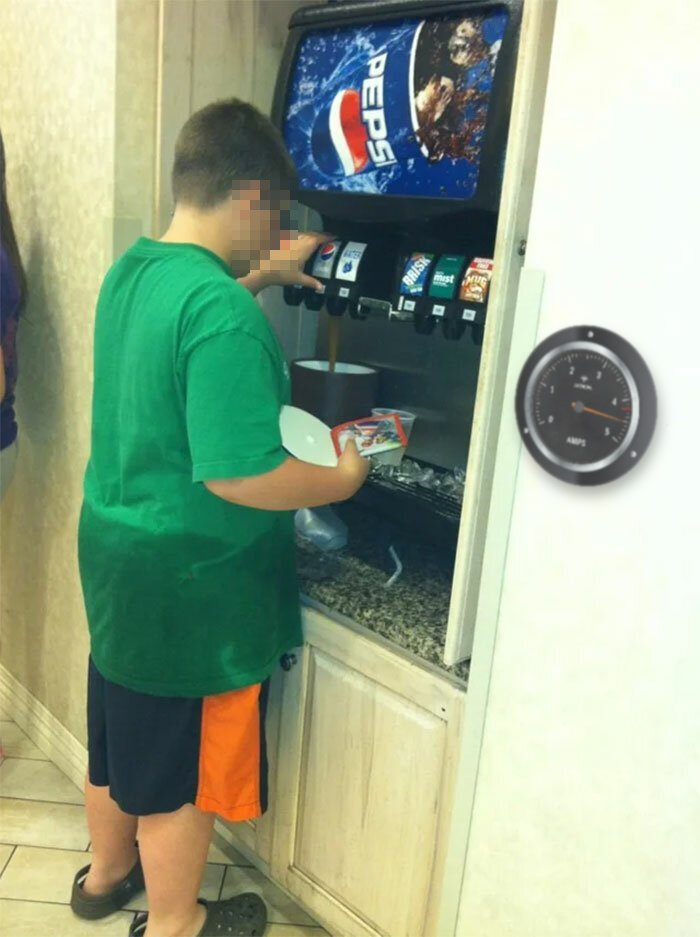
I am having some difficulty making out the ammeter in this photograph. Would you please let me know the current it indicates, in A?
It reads 4.5 A
